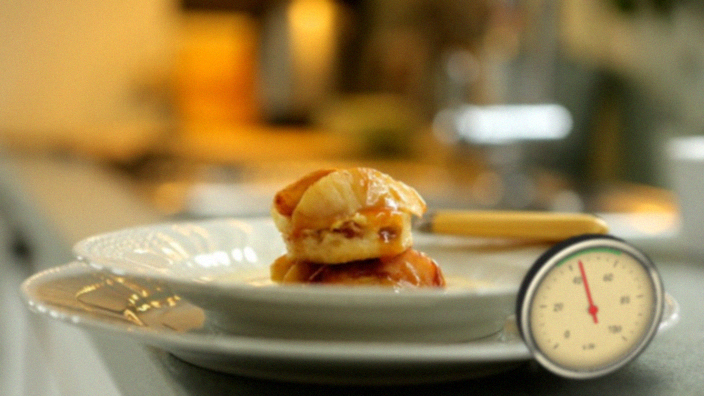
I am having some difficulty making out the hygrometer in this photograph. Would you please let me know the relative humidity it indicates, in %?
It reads 44 %
